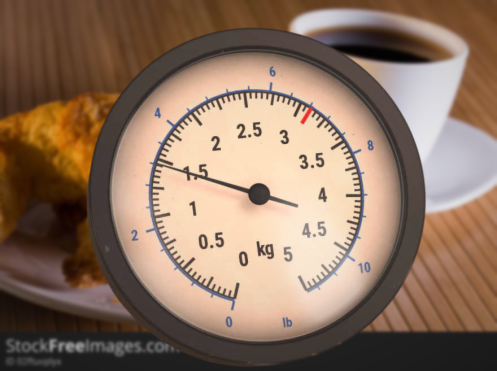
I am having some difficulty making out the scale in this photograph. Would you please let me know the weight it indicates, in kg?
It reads 1.45 kg
